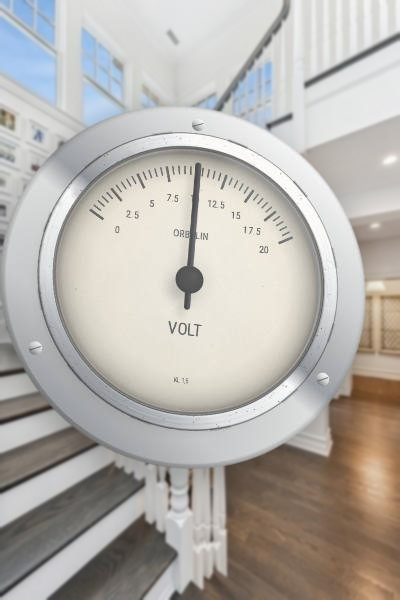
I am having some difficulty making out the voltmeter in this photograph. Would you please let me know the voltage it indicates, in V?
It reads 10 V
